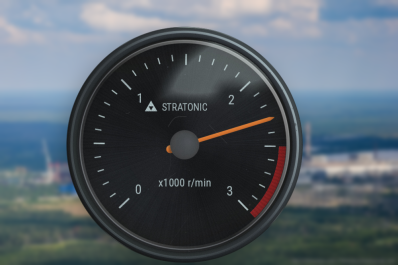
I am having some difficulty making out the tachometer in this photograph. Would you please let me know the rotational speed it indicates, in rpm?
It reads 2300 rpm
